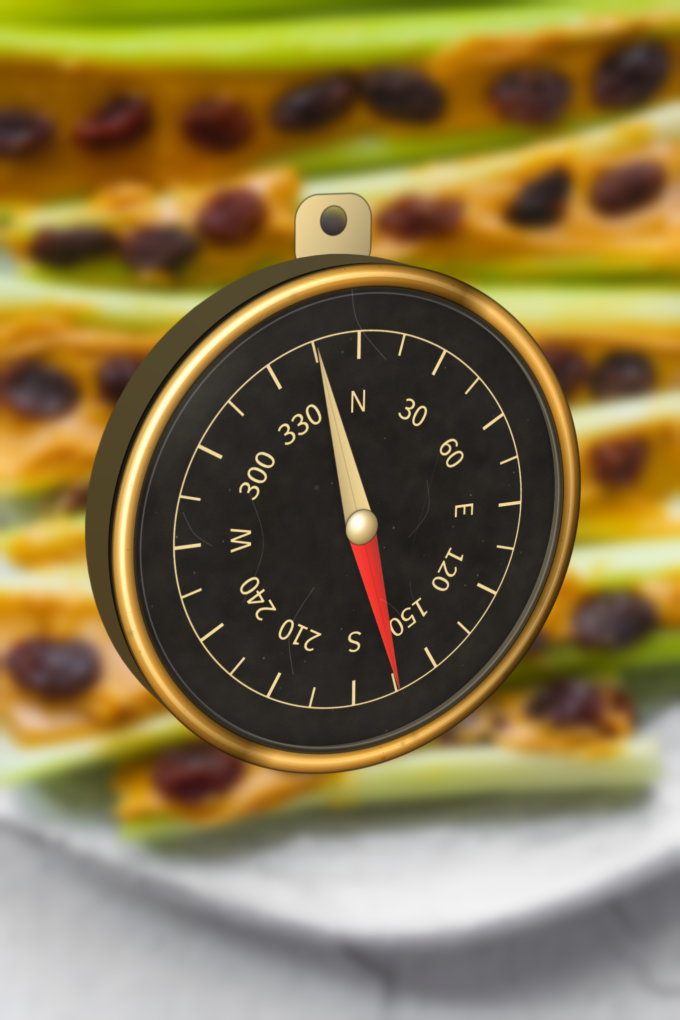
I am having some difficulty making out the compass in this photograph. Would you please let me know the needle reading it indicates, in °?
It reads 165 °
